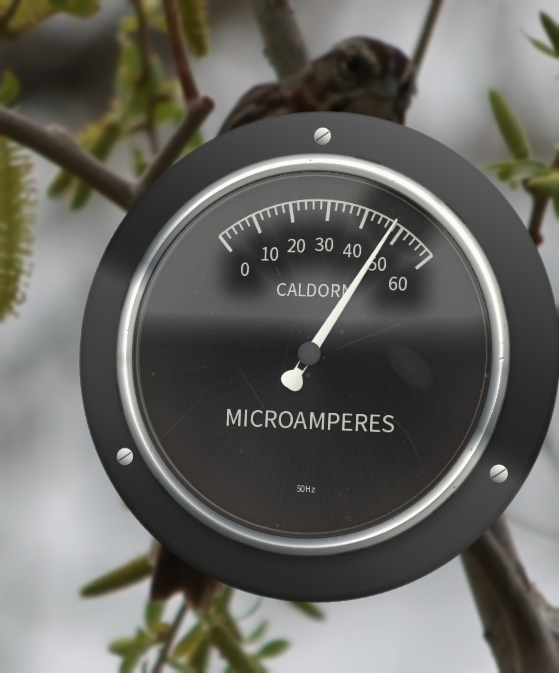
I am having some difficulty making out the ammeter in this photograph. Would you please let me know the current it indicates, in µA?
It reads 48 µA
